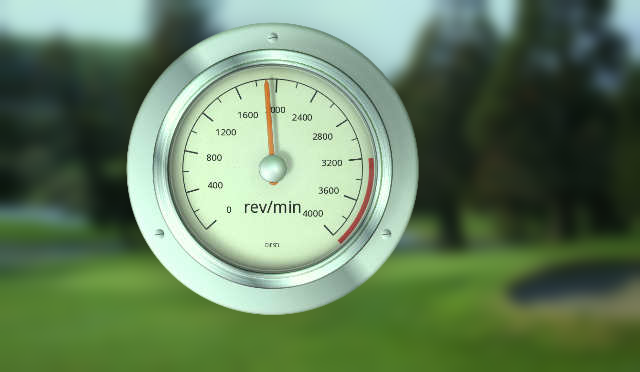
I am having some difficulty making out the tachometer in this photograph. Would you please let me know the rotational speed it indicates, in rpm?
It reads 1900 rpm
